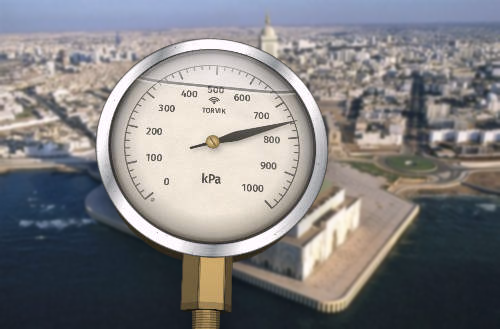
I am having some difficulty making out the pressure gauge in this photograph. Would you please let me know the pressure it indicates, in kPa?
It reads 760 kPa
